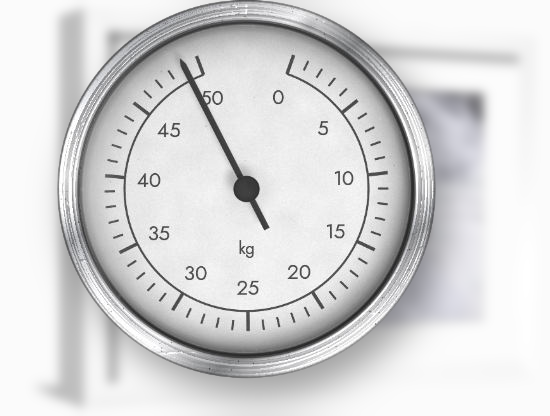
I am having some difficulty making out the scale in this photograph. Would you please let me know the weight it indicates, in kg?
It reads 49 kg
